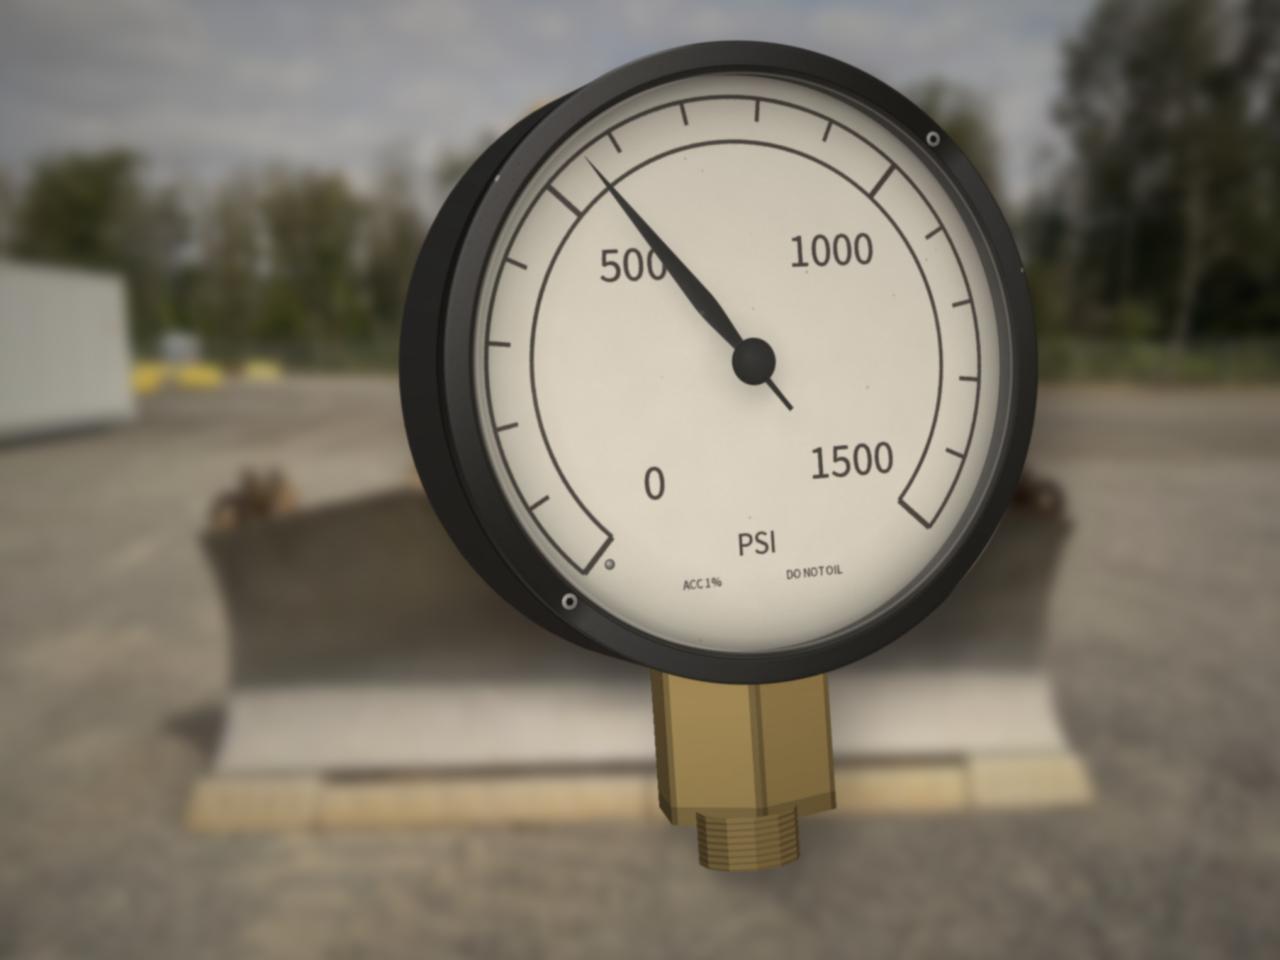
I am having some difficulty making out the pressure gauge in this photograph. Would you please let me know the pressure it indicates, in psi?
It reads 550 psi
